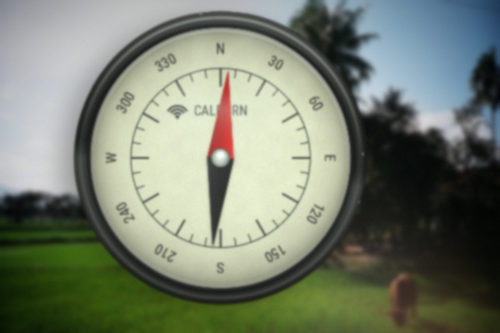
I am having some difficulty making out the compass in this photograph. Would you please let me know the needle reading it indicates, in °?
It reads 5 °
